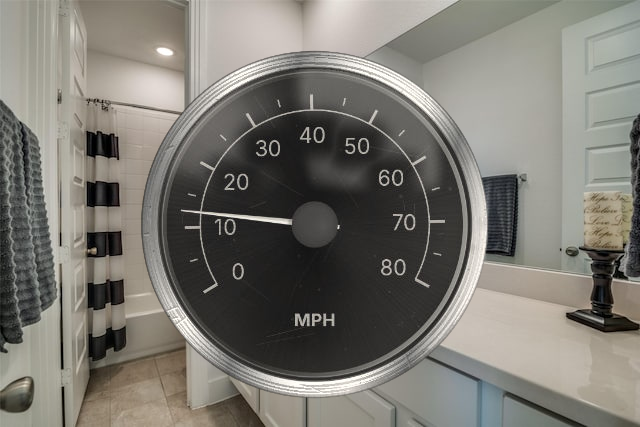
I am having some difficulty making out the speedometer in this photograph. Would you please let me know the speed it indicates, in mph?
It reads 12.5 mph
